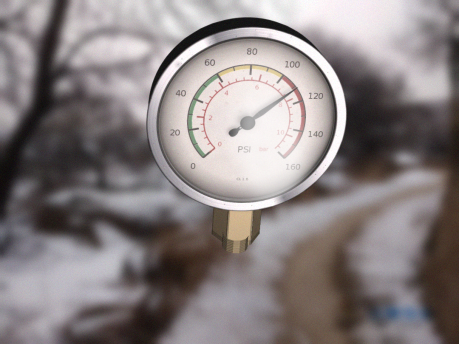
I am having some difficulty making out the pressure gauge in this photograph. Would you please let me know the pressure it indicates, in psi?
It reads 110 psi
